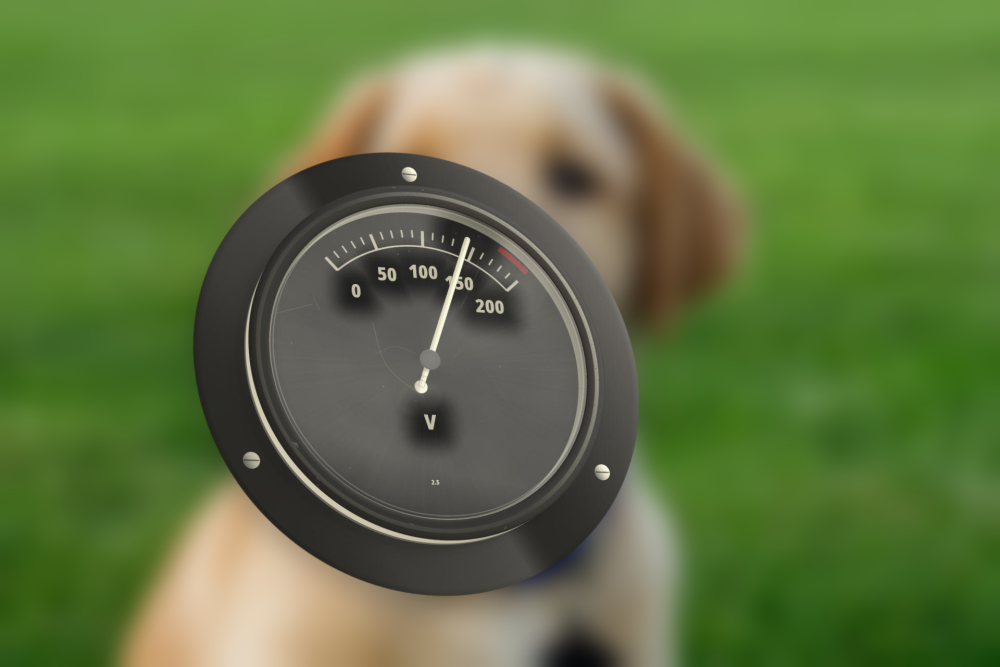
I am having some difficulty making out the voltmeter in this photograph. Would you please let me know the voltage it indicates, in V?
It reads 140 V
